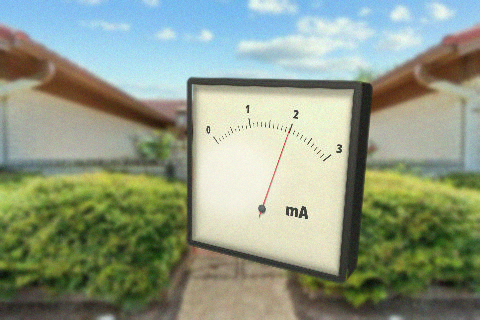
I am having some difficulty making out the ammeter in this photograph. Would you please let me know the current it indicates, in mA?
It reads 2 mA
